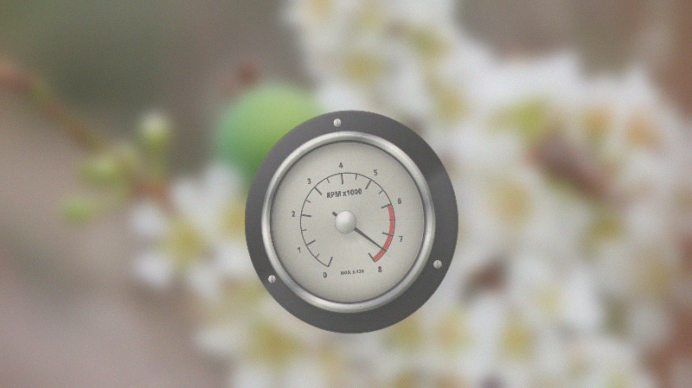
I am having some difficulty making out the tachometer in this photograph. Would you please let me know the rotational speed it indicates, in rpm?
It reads 7500 rpm
